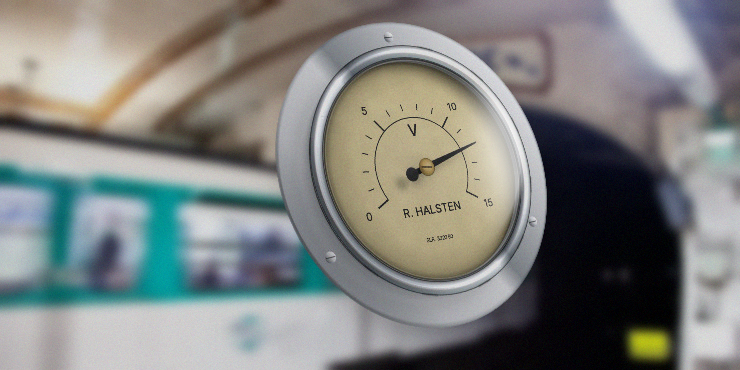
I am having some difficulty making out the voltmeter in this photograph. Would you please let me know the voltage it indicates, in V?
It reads 12 V
